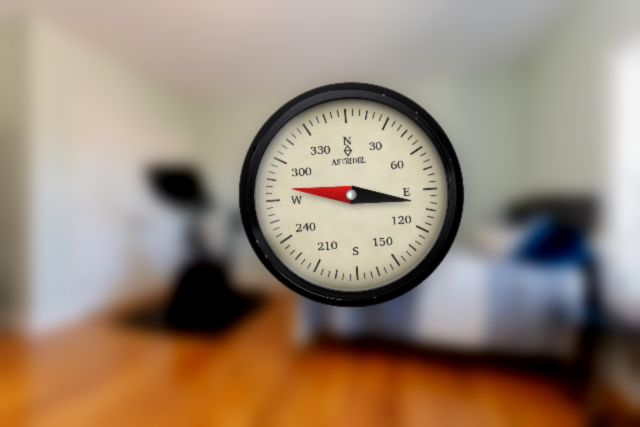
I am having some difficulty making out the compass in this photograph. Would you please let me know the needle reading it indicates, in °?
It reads 280 °
